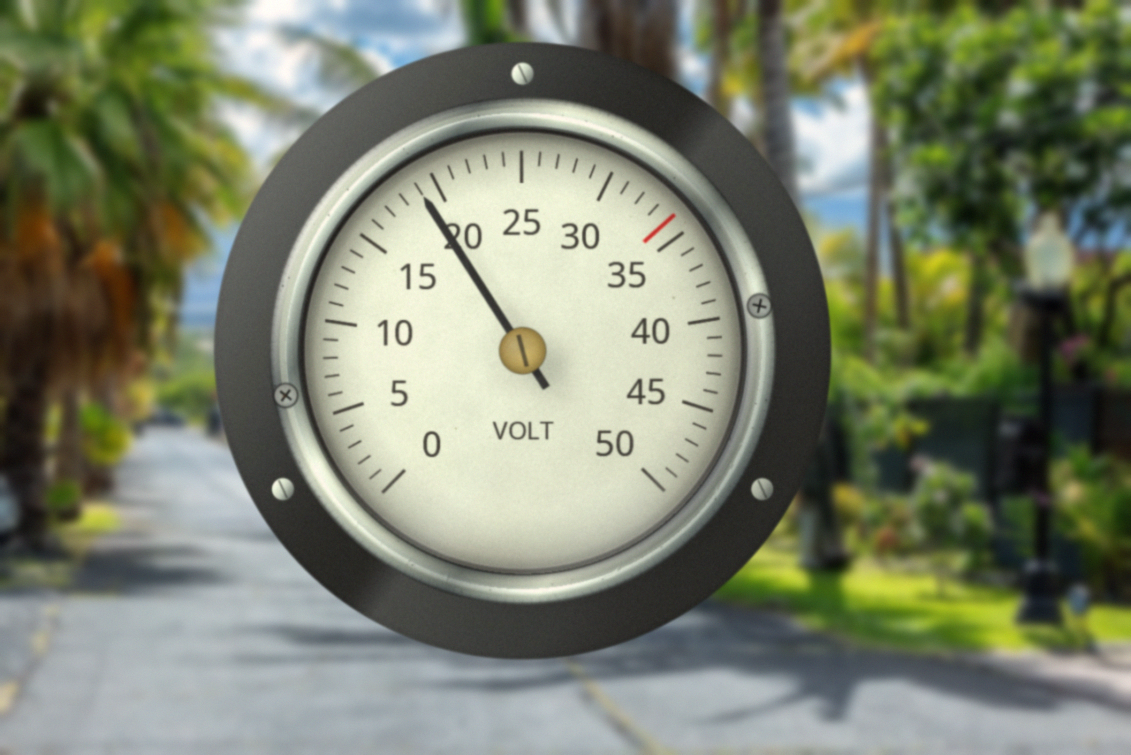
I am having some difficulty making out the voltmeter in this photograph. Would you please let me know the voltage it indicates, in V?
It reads 19 V
